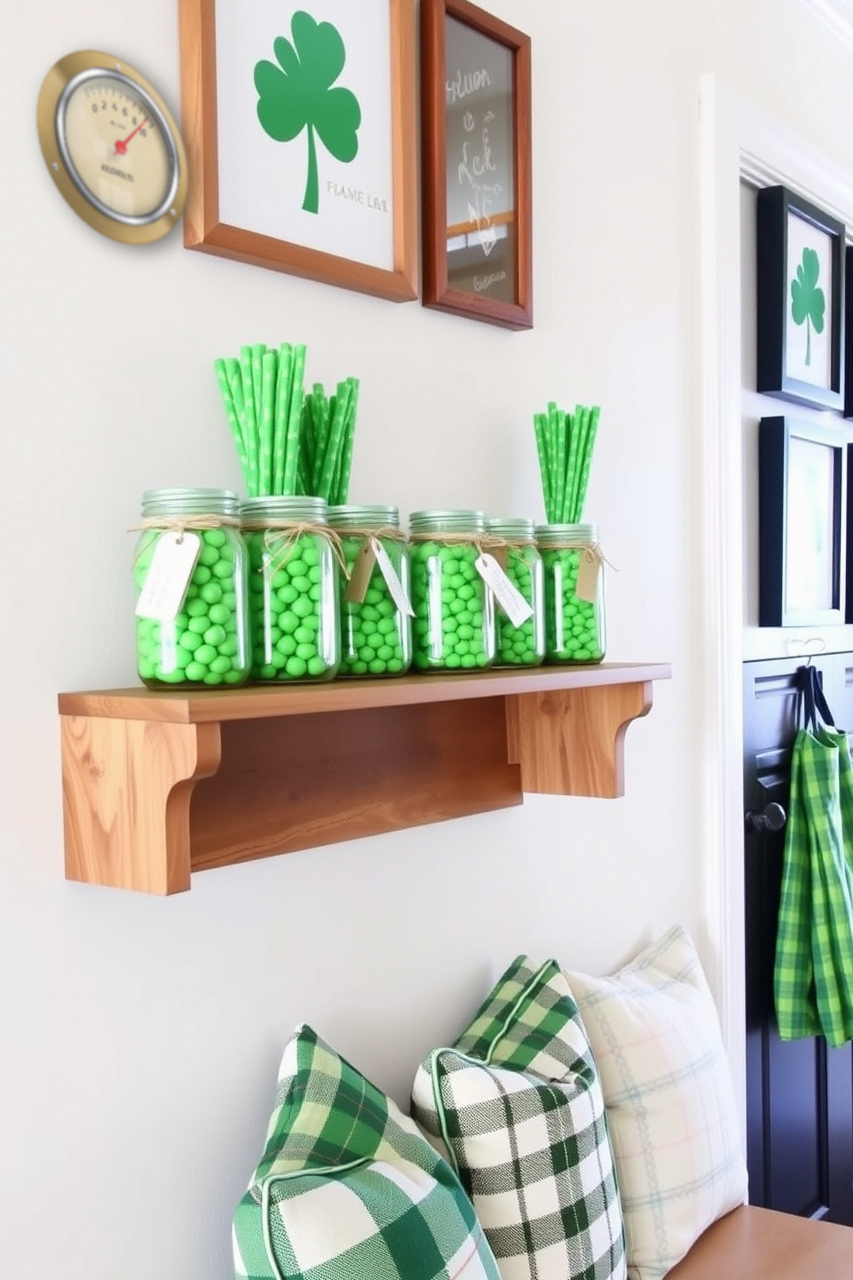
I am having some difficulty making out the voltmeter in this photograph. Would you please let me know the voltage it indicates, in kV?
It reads 9 kV
